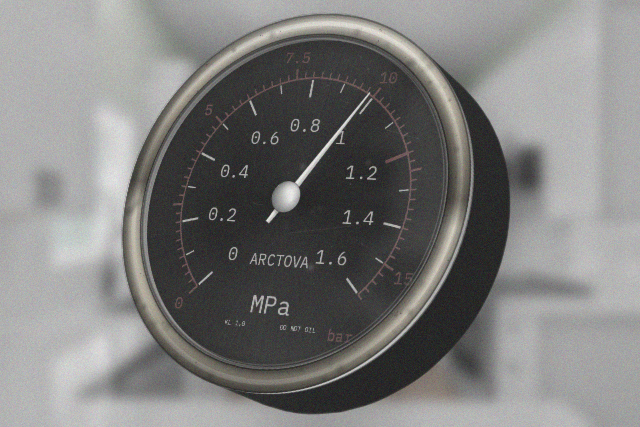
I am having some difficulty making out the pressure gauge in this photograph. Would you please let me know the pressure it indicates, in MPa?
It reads 1 MPa
